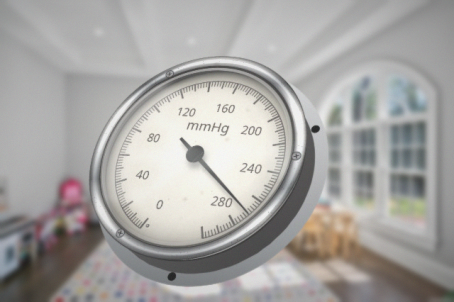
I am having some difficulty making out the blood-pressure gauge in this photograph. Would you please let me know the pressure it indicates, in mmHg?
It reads 270 mmHg
